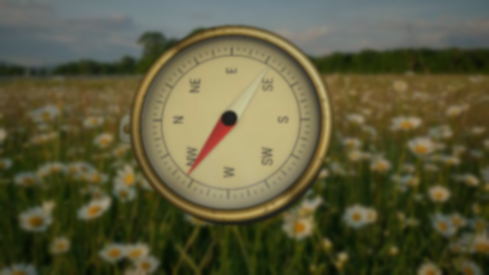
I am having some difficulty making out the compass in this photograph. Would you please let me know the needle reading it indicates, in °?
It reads 305 °
